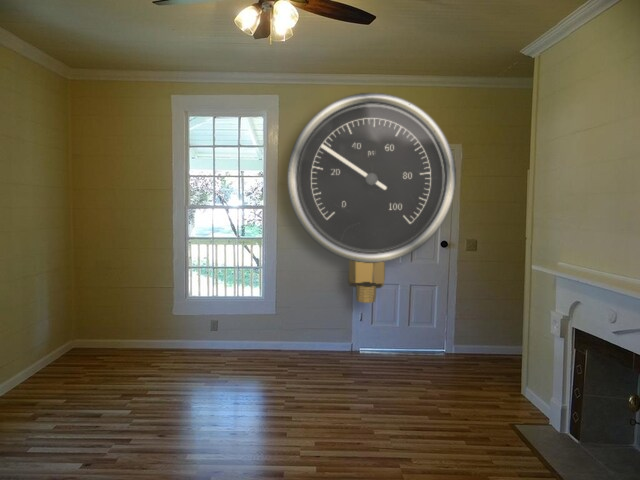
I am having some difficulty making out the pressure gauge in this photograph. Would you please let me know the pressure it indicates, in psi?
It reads 28 psi
